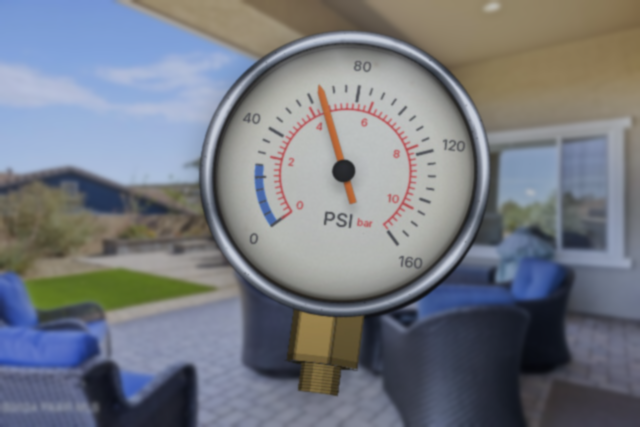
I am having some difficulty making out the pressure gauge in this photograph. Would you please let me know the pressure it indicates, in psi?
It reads 65 psi
